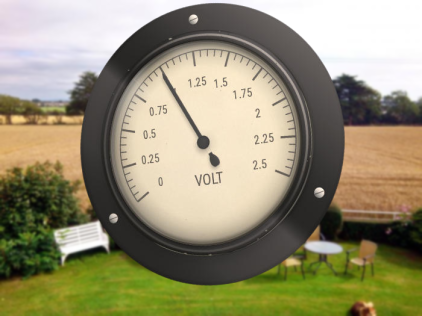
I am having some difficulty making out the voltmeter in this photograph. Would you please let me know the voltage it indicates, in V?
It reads 1 V
